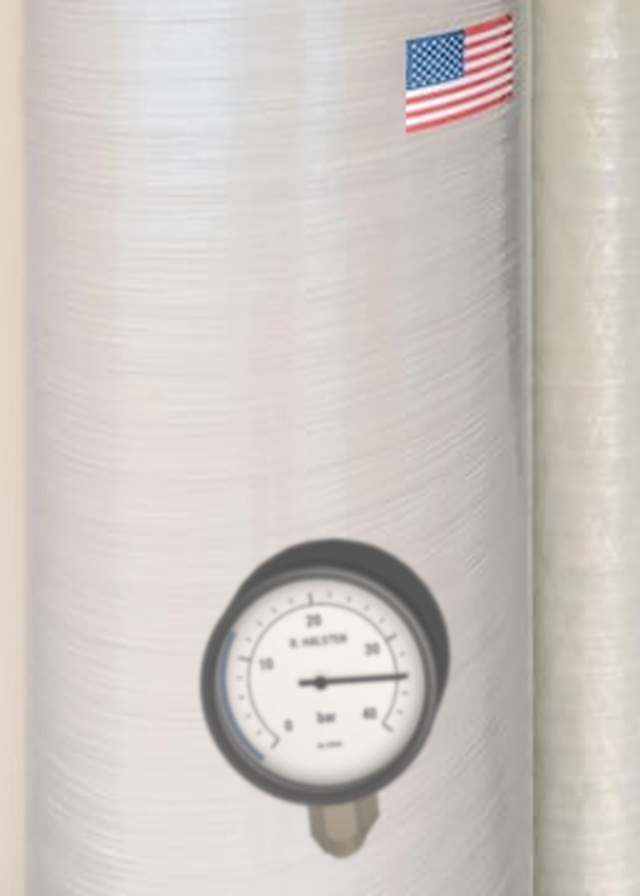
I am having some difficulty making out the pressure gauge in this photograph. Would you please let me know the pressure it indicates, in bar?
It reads 34 bar
